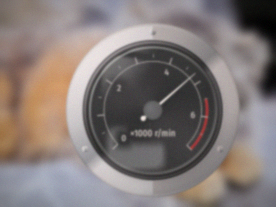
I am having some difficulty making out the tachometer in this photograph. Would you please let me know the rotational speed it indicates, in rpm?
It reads 4750 rpm
